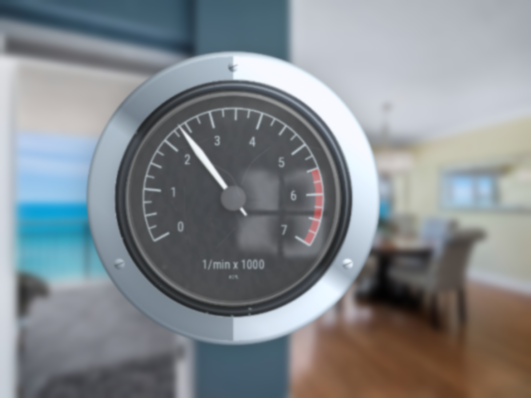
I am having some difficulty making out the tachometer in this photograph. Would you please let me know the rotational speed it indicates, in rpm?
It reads 2375 rpm
